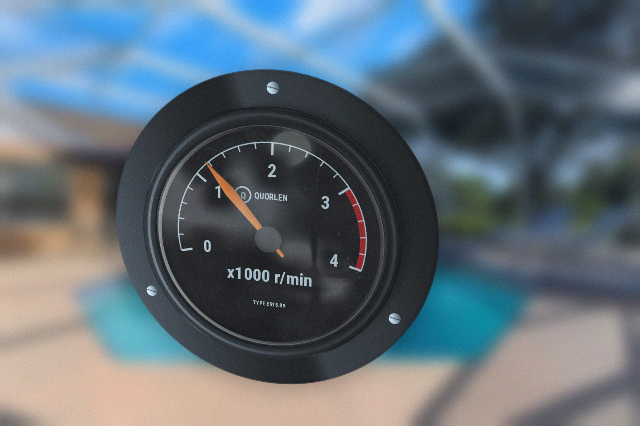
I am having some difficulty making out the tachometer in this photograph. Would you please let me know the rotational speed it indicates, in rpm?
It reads 1200 rpm
